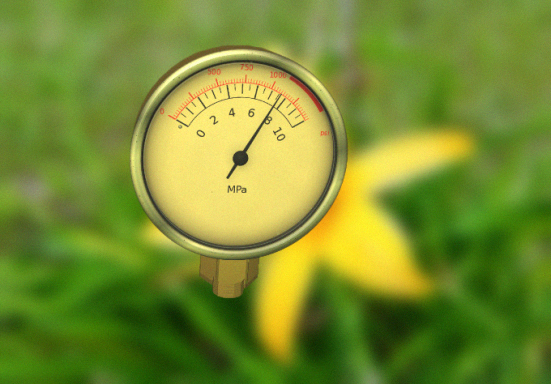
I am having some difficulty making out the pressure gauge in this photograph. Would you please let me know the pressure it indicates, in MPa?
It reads 7.5 MPa
